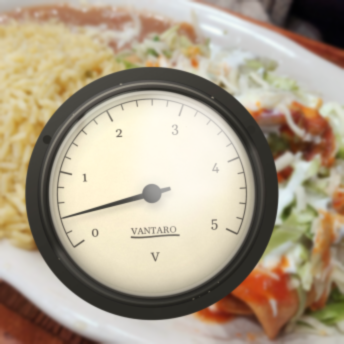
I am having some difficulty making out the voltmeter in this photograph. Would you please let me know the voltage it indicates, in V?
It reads 0.4 V
